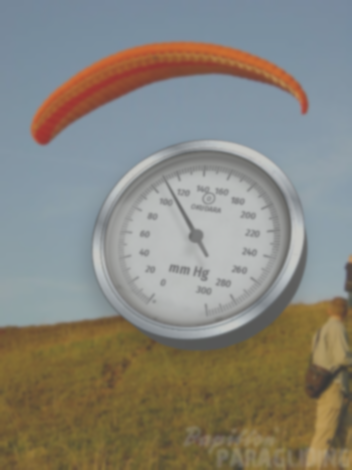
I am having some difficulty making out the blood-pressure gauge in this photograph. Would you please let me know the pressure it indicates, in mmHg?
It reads 110 mmHg
